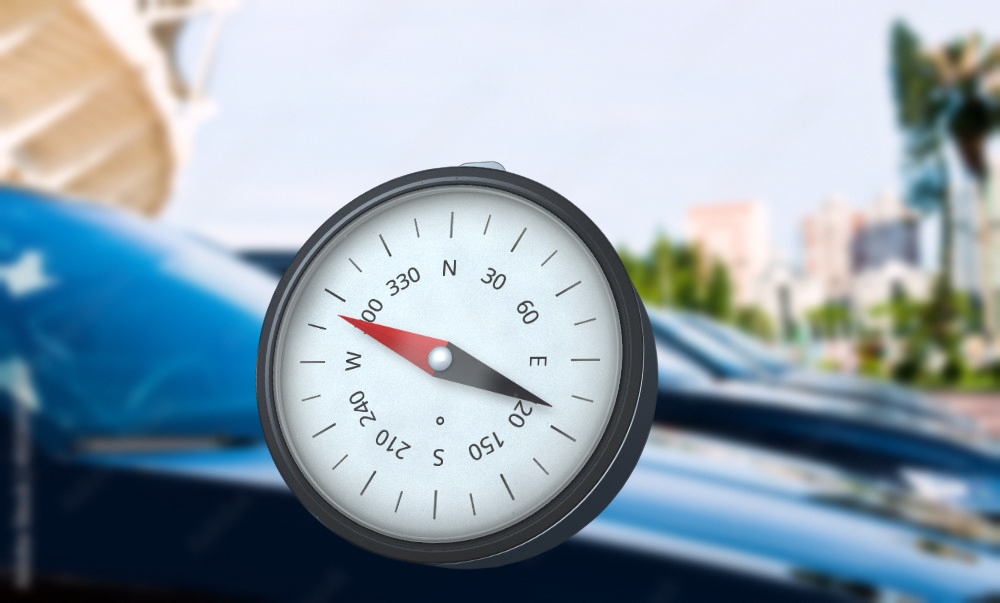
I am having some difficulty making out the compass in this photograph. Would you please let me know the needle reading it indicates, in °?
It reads 292.5 °
